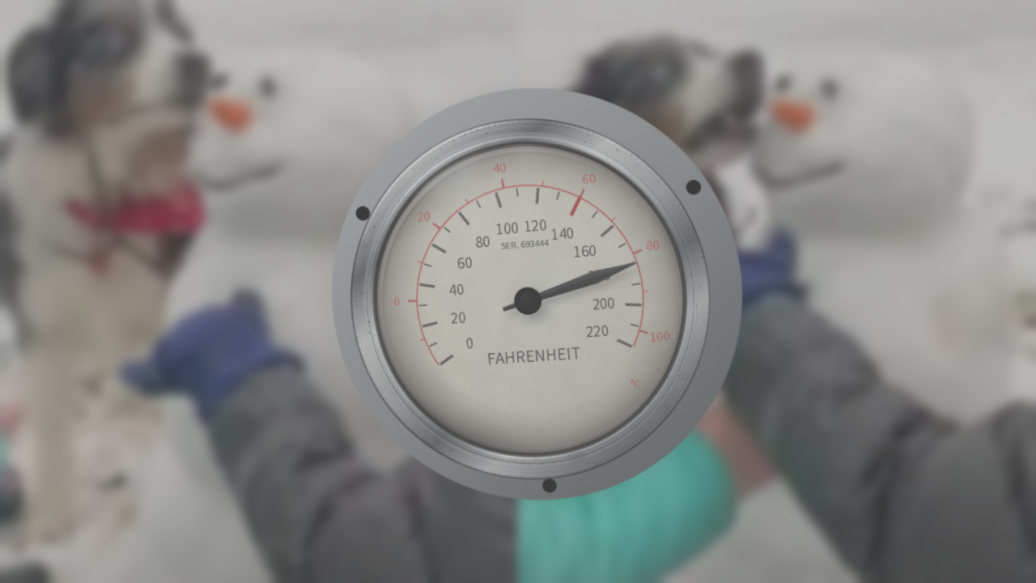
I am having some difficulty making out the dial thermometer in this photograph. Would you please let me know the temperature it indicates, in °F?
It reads 180 °F
